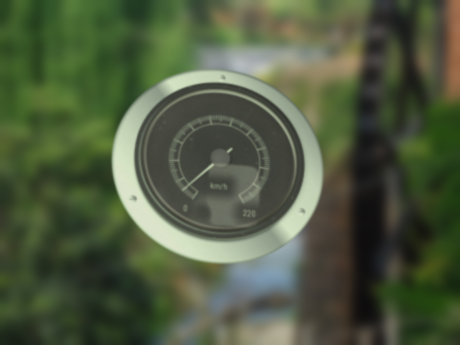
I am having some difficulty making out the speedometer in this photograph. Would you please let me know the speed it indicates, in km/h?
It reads 10 km/h
